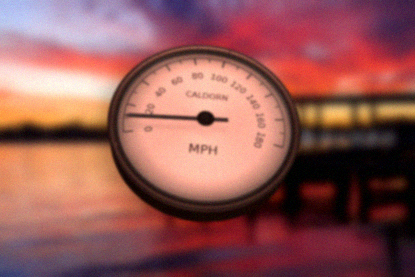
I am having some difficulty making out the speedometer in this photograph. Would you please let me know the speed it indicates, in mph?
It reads 10 mph
